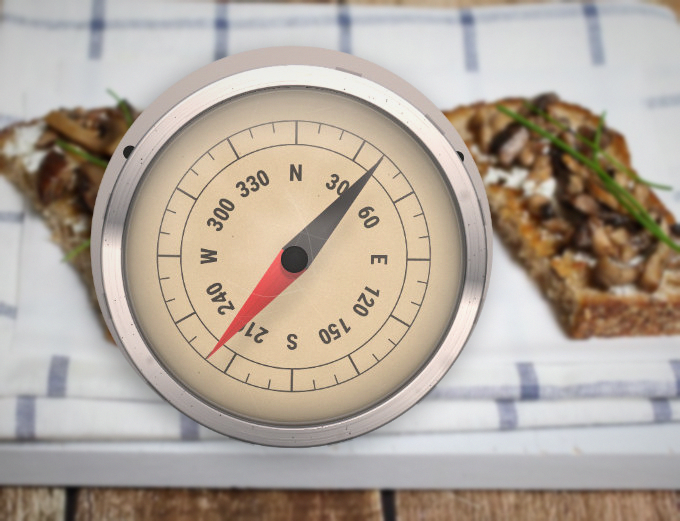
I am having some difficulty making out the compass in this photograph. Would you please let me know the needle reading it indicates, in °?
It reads 220 °
